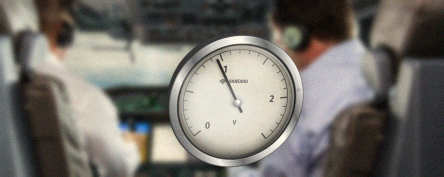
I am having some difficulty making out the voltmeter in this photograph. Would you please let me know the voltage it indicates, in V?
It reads 0.95 V
